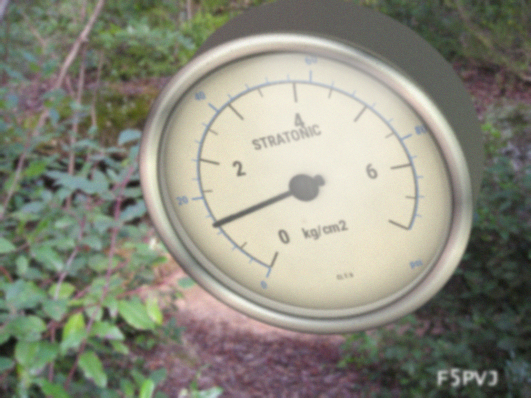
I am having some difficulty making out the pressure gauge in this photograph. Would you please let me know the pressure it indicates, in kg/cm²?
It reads 1 kg/cm²
